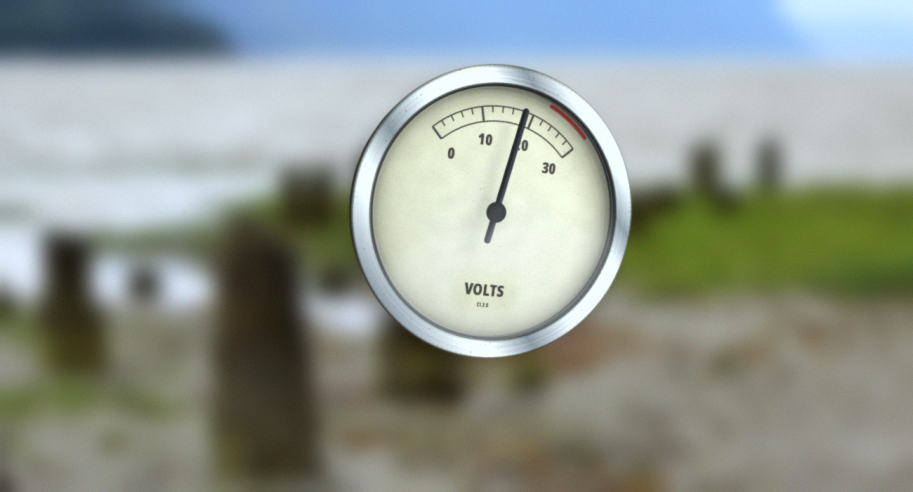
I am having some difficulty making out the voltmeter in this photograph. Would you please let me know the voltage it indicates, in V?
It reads 18 V
